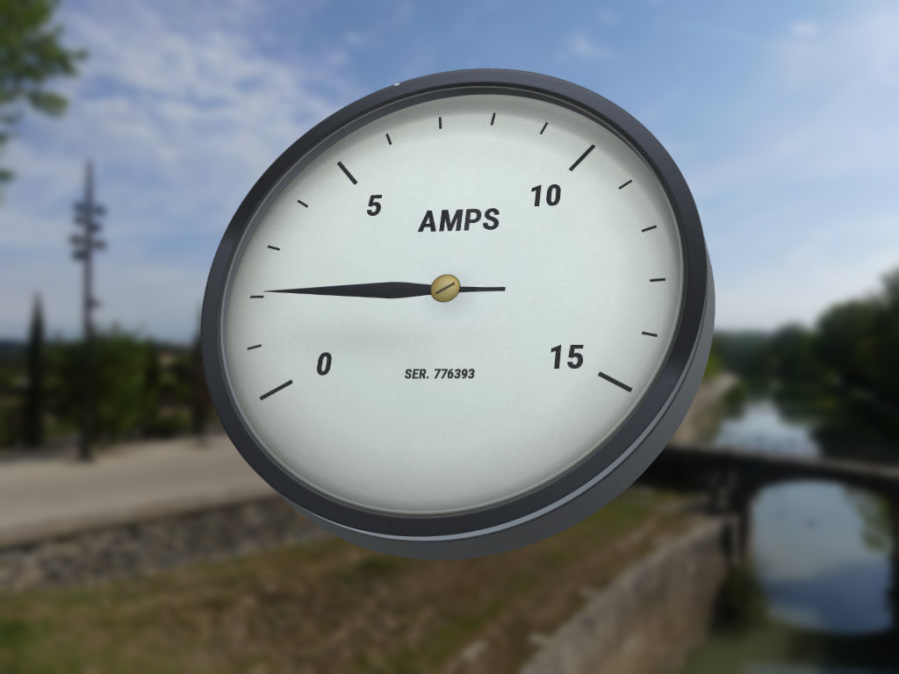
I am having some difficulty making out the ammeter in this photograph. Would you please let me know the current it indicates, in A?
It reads 2 A
